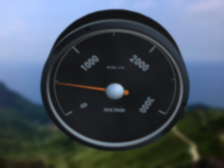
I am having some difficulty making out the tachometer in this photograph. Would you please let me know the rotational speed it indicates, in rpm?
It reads 500 rpm
